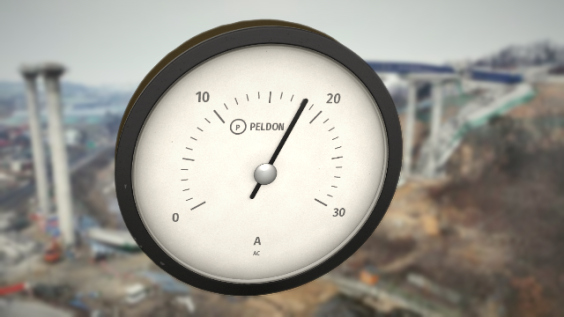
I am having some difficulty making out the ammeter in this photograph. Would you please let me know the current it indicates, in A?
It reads 18 A
